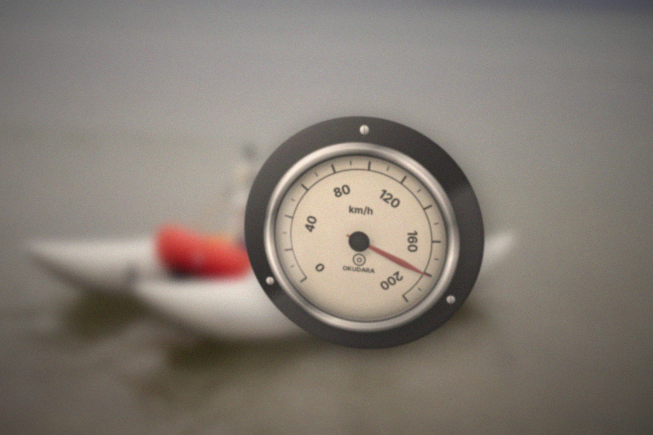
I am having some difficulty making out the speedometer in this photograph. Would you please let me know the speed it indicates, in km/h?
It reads 180 km/h
